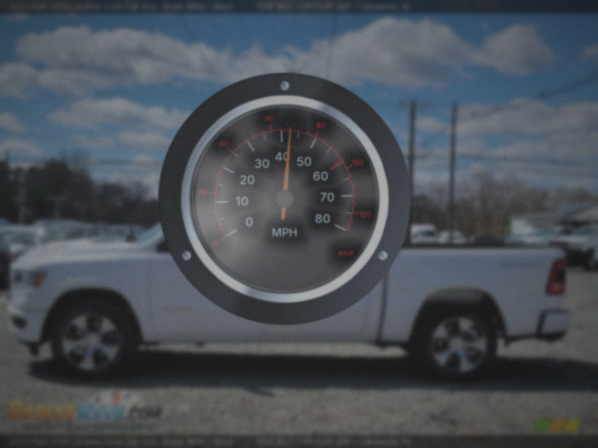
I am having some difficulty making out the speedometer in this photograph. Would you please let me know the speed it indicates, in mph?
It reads 42.5 mph
